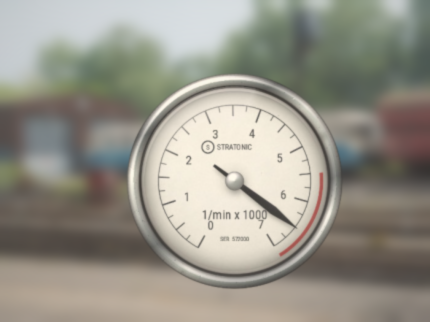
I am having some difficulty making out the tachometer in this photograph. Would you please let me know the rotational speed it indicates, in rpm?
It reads 6500 rpm
